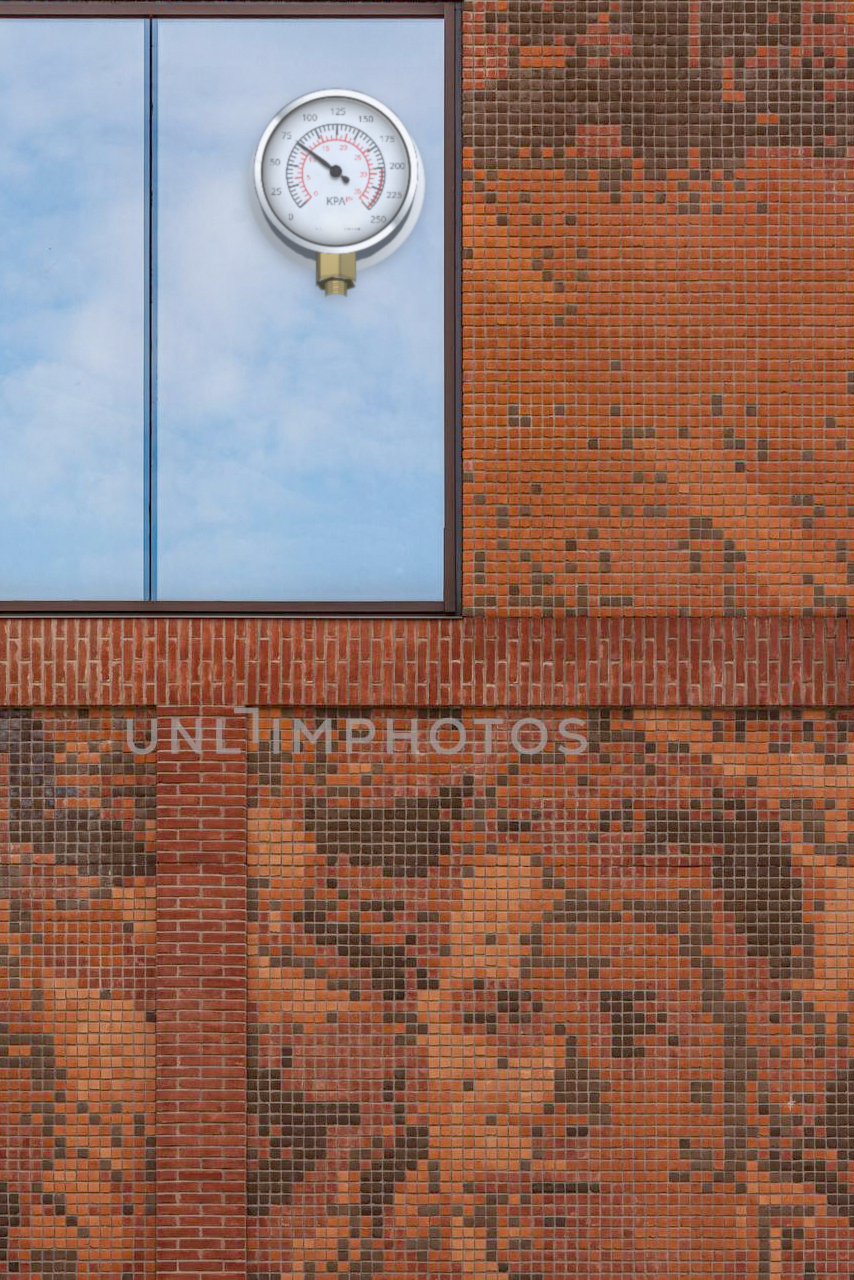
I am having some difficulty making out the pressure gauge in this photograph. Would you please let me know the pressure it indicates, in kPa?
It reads 75 kPa
